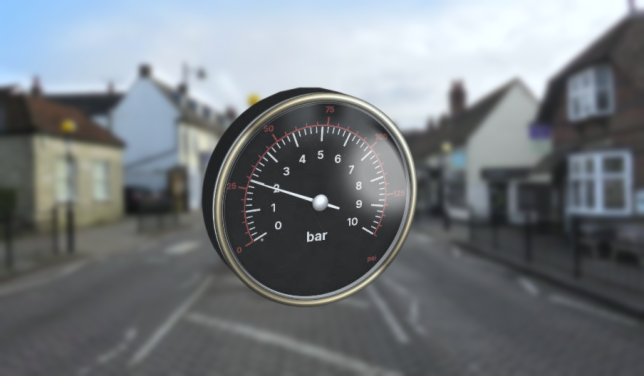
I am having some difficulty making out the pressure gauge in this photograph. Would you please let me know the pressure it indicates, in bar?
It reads 2 bar
